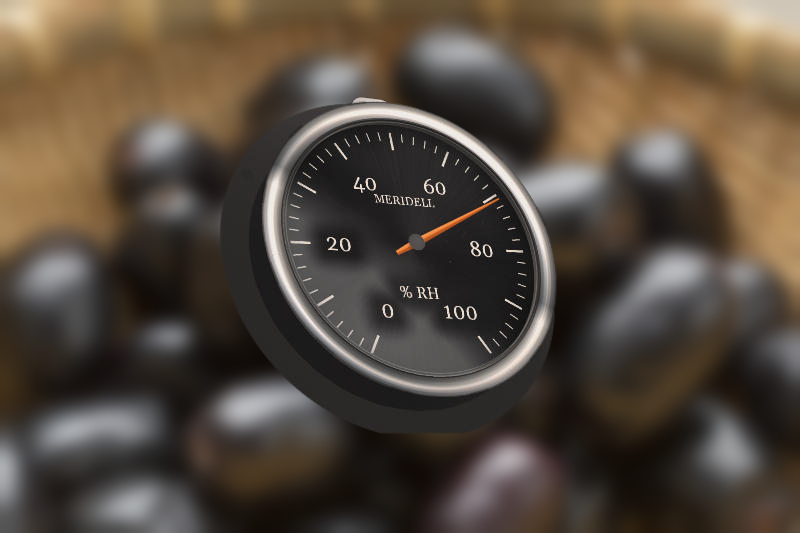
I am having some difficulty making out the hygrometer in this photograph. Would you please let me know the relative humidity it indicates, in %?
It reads 71 %
